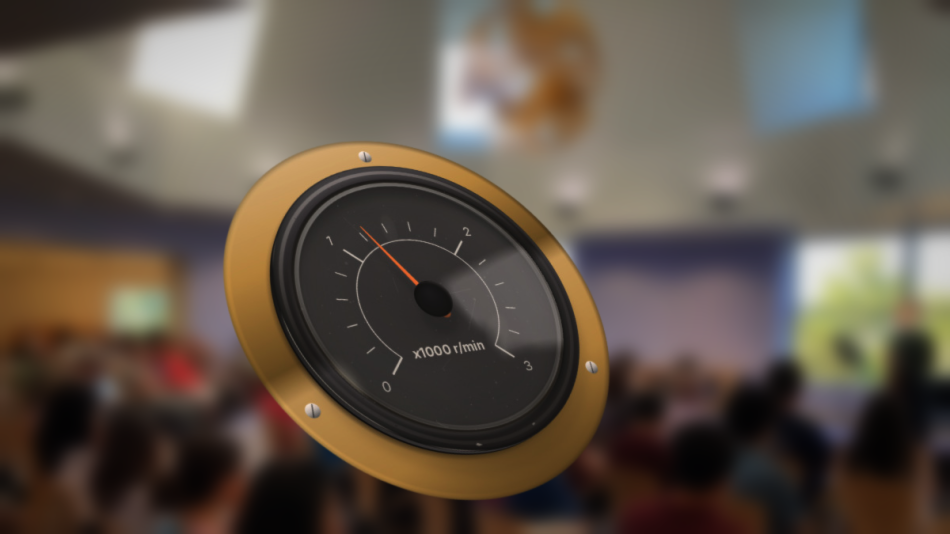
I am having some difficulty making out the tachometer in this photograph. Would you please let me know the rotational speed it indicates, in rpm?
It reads 1200 rpm
